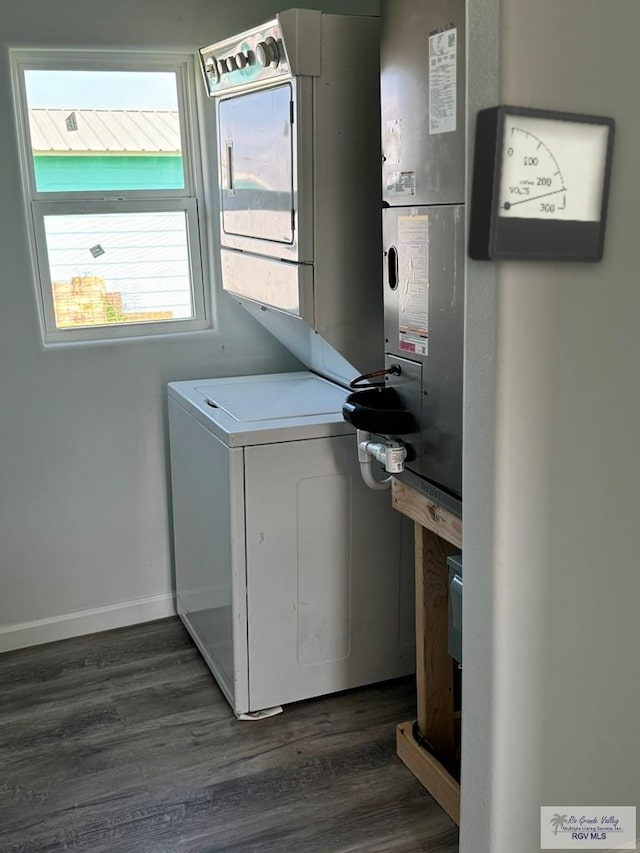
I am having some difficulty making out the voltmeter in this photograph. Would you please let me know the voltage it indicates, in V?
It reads 250 V
